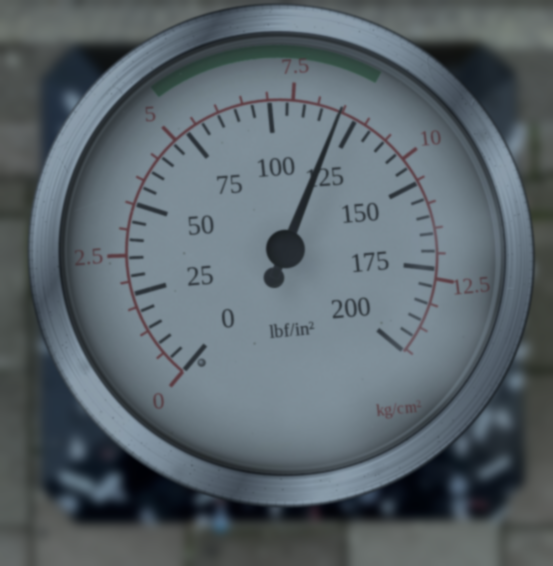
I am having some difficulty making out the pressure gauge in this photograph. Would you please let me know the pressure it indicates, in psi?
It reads 120 psi
